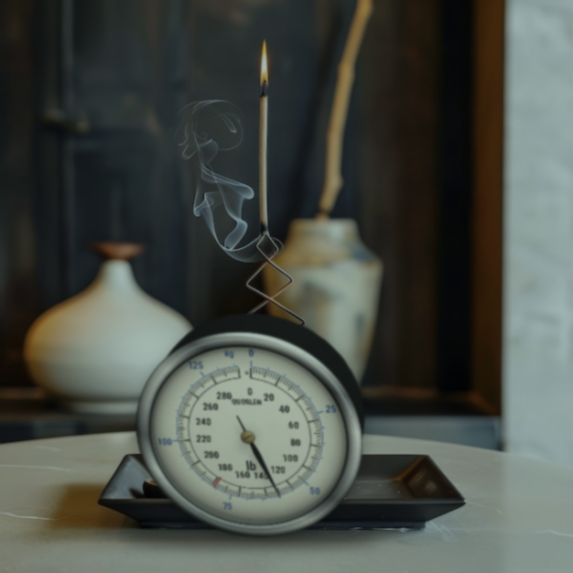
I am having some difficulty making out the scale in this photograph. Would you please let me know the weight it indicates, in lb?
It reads 130 lb
